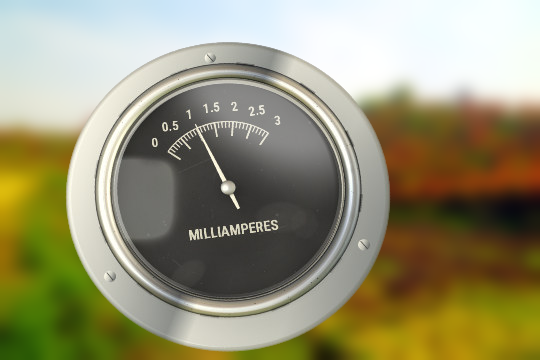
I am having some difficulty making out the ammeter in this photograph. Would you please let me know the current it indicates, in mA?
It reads 1 mA
